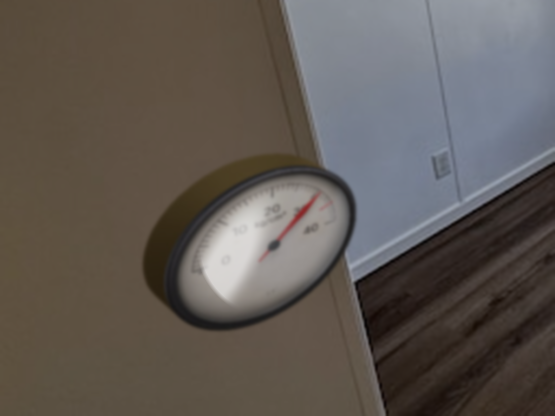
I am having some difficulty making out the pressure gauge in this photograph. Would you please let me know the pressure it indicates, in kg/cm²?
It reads 30 kg/cm²
